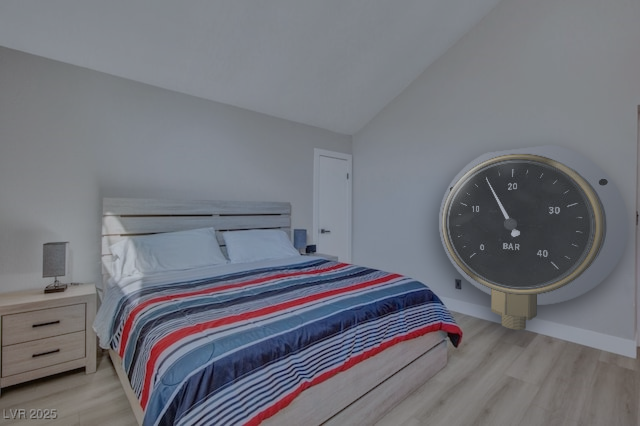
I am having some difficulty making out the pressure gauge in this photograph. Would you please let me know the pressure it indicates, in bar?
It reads 16 bar
